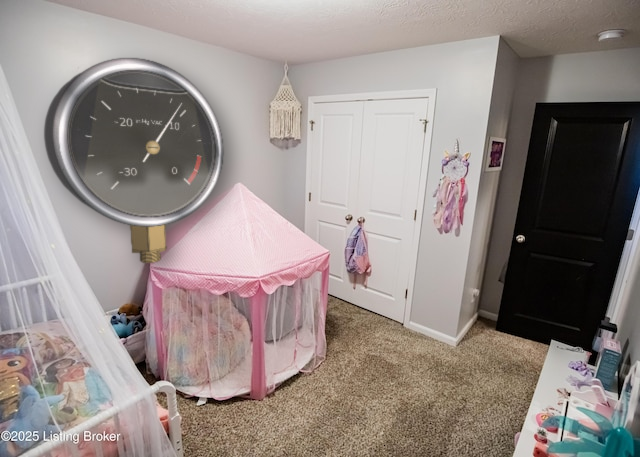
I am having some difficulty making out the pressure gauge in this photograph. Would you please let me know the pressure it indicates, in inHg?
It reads -11 inHg
